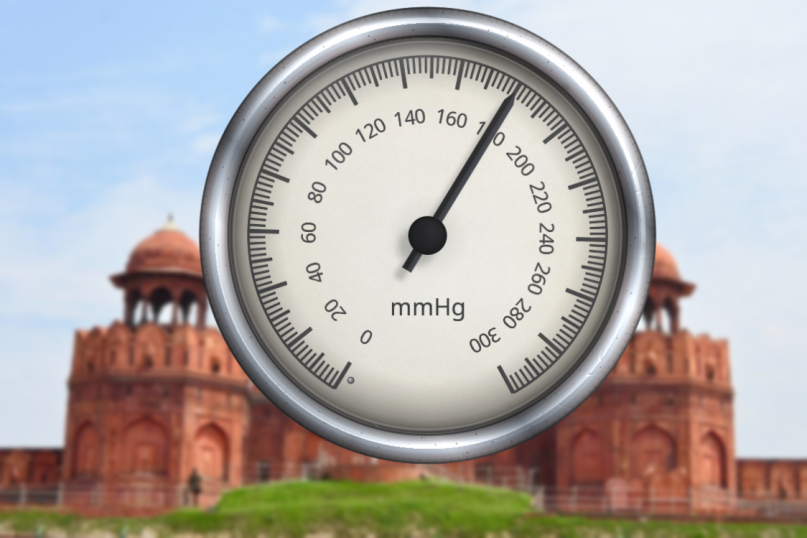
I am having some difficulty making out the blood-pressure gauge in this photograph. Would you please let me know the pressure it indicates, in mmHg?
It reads 180 mmHg
